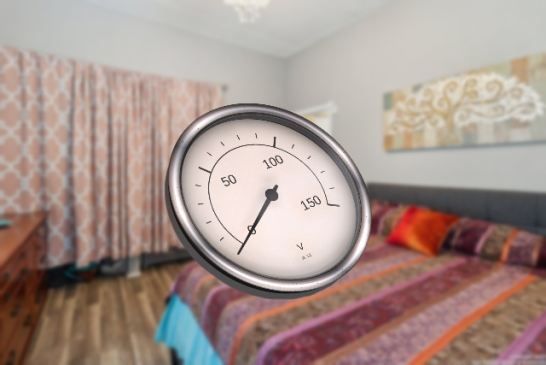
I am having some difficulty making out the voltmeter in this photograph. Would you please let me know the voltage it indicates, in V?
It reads 0 V
